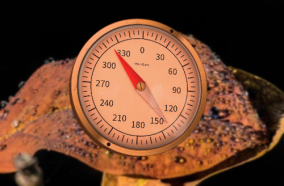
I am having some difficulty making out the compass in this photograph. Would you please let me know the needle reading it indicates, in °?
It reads 320 °
